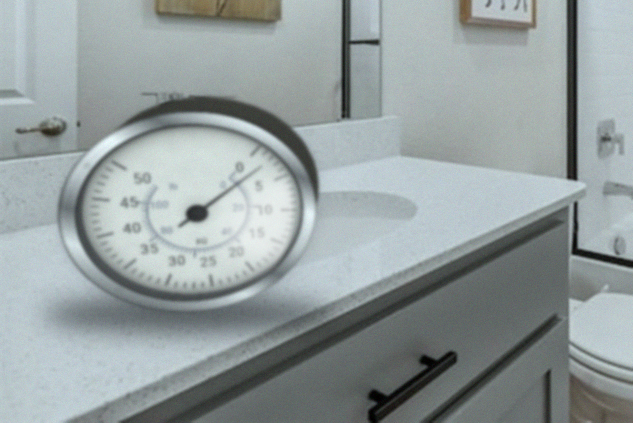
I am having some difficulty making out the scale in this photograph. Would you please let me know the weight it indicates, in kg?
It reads 2 kg
